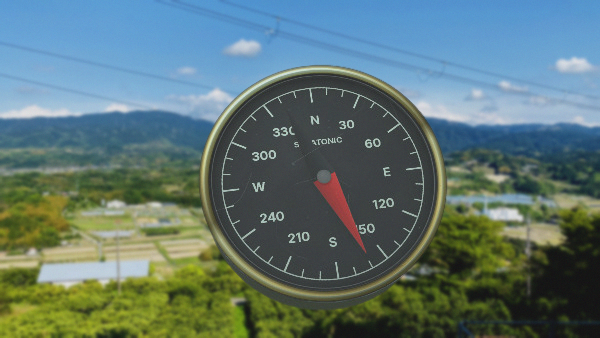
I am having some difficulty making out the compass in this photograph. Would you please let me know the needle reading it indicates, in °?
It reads 160 °
